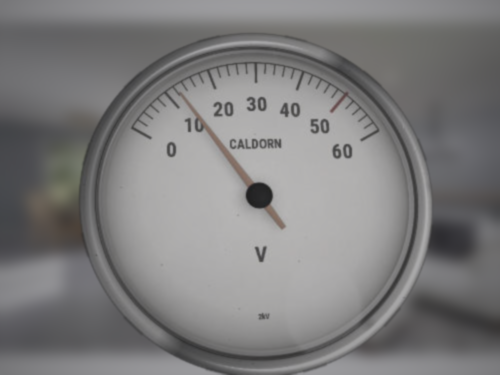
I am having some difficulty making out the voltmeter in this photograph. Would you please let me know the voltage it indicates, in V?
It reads 12 V
